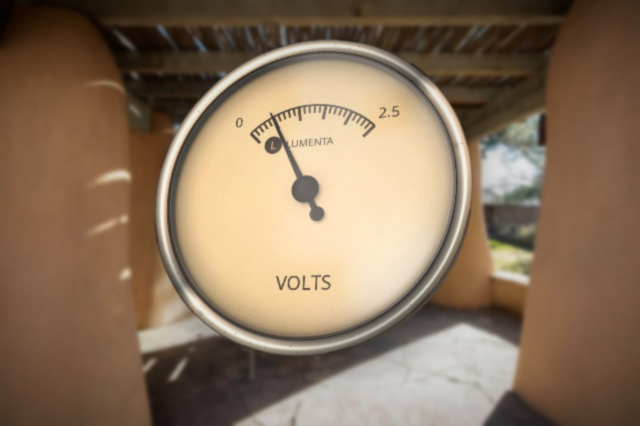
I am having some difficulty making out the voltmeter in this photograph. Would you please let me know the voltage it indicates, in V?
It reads 0.5 V
